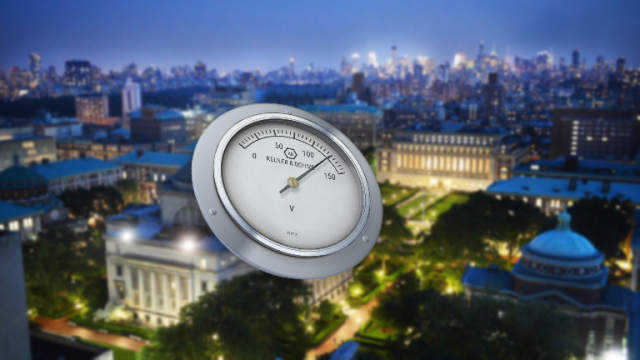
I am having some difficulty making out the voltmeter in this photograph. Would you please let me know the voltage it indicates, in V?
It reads 125 V
